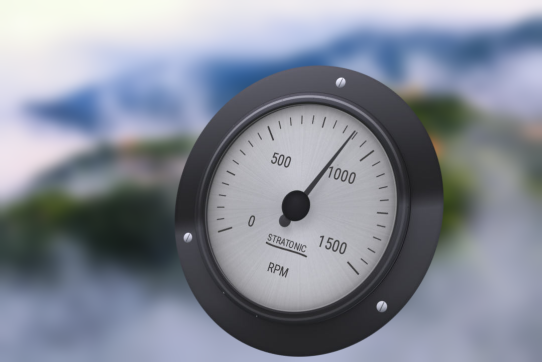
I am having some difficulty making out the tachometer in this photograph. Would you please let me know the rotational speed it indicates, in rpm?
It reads 900 rpm
